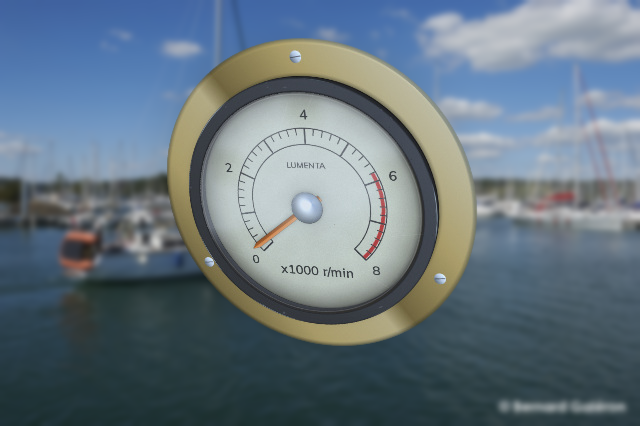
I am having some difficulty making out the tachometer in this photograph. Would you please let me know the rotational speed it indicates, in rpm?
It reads 200 rpm
